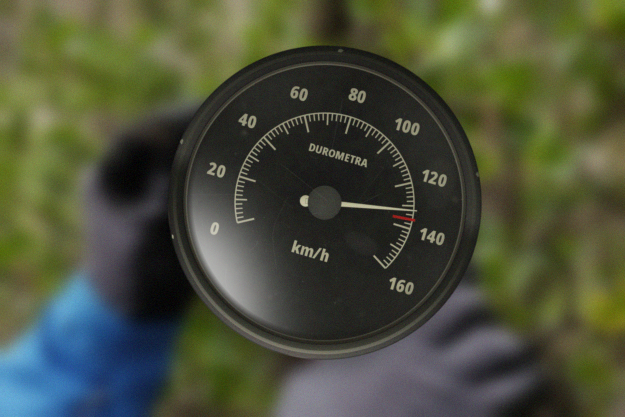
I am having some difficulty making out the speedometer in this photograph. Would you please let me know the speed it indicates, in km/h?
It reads 132 km/h
